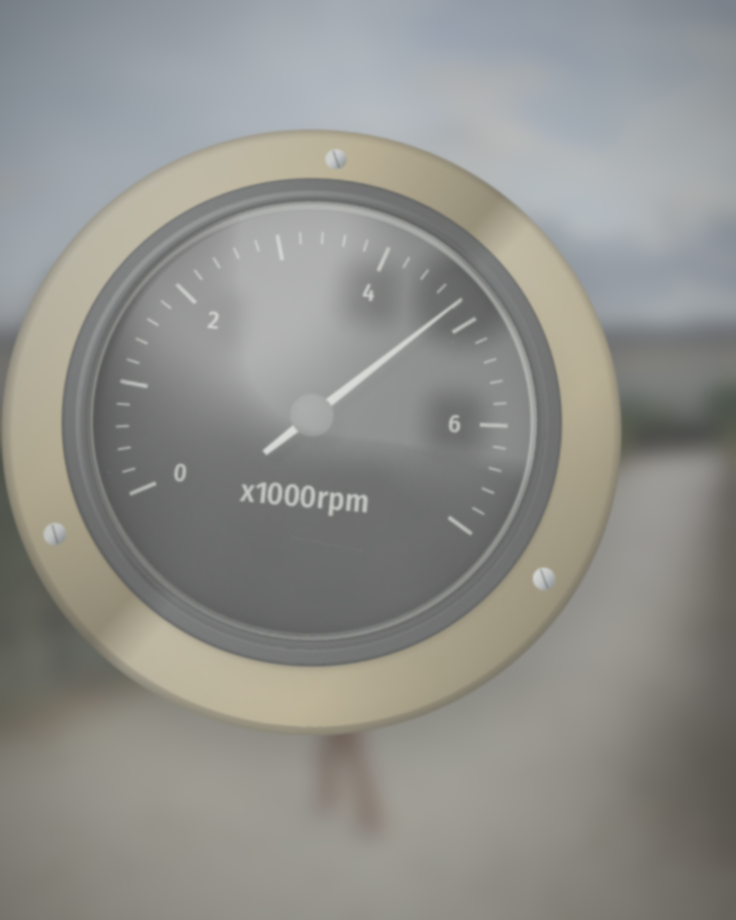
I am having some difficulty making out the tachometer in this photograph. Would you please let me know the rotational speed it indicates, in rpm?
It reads 4800 rpm
